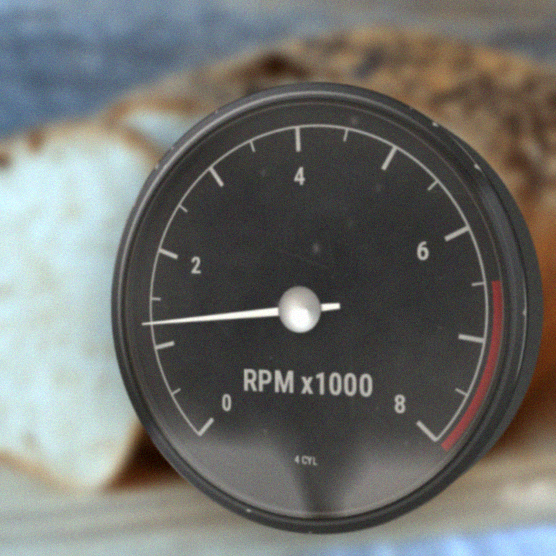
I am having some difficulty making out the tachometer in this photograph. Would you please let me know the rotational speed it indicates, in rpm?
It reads 1250 rpm
